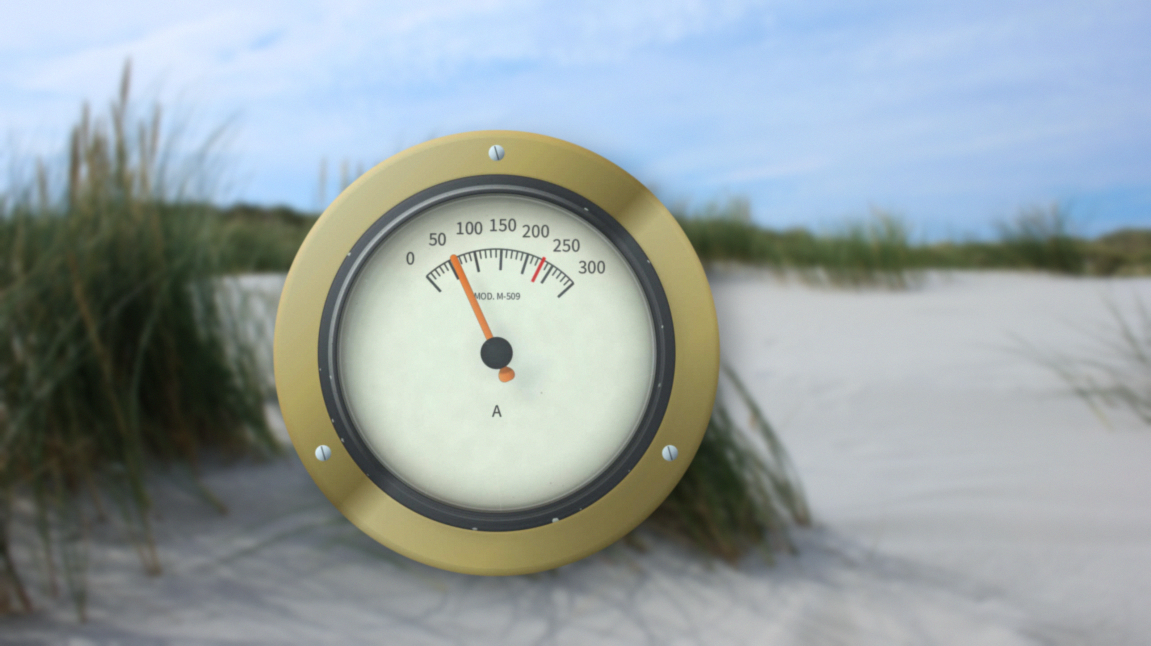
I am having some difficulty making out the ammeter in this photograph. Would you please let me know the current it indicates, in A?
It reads 60 A
